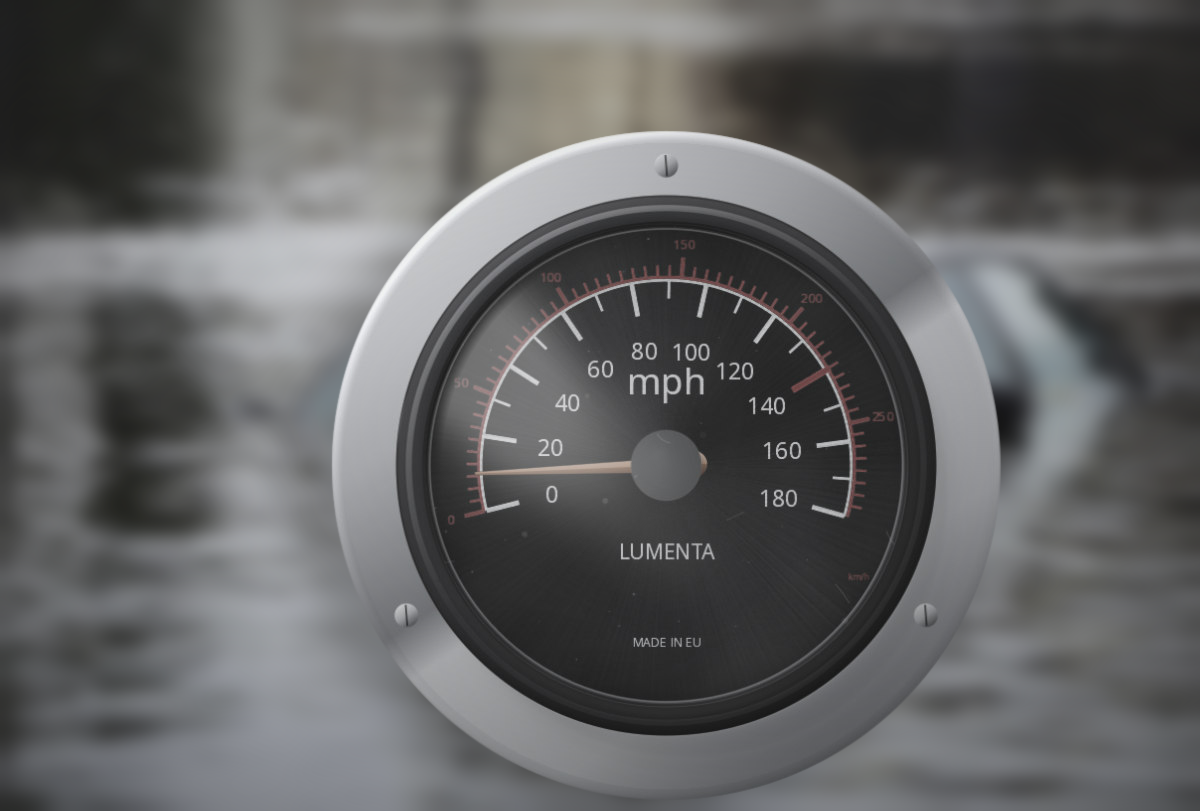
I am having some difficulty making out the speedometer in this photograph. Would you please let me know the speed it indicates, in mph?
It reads 10 mph
